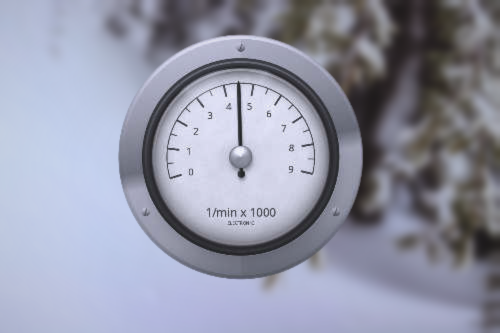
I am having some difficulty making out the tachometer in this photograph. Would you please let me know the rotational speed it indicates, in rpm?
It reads 4500 rpm
